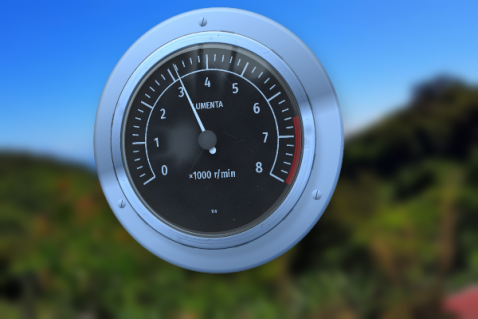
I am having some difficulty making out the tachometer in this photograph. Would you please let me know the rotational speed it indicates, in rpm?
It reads 3200 rpm
